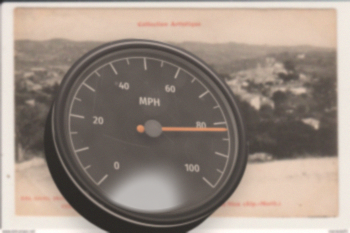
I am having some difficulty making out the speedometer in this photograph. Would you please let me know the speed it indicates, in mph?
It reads 82.5 mph
